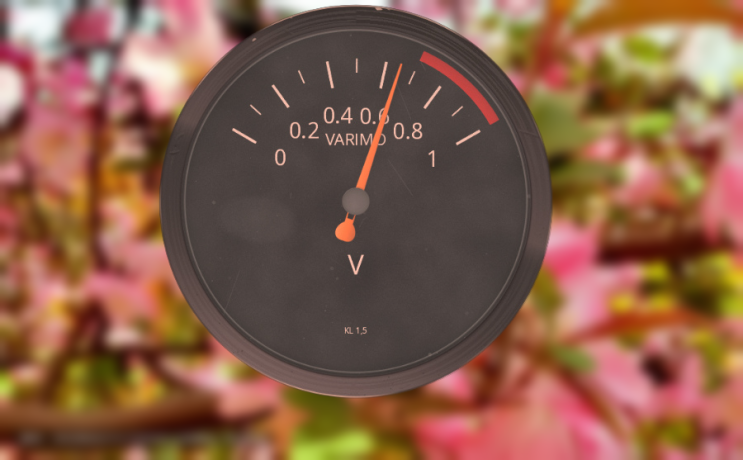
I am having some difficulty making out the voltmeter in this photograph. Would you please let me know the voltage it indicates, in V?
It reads 0.65 V
